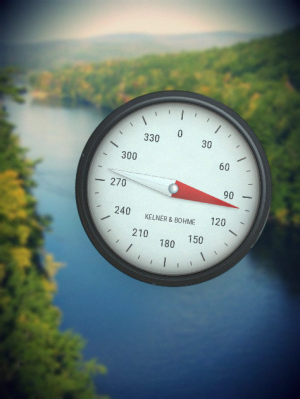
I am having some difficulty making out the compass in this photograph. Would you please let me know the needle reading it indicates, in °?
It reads 100 °
